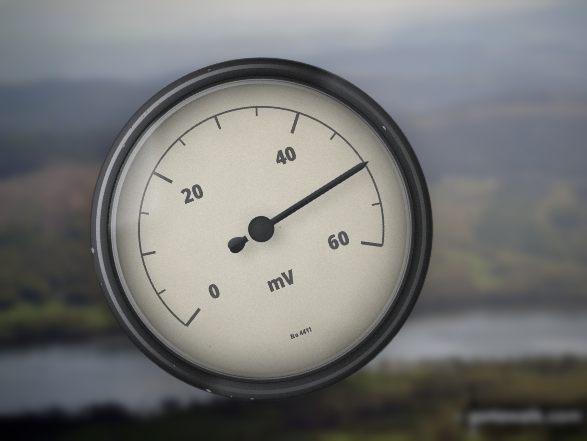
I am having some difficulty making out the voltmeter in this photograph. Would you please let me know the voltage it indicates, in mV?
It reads 50 mV
